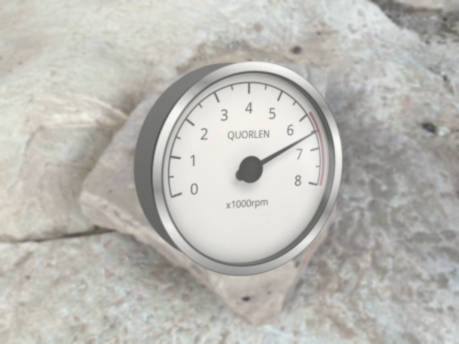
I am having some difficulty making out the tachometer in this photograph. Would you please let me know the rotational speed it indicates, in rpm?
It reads 6500 rpm
